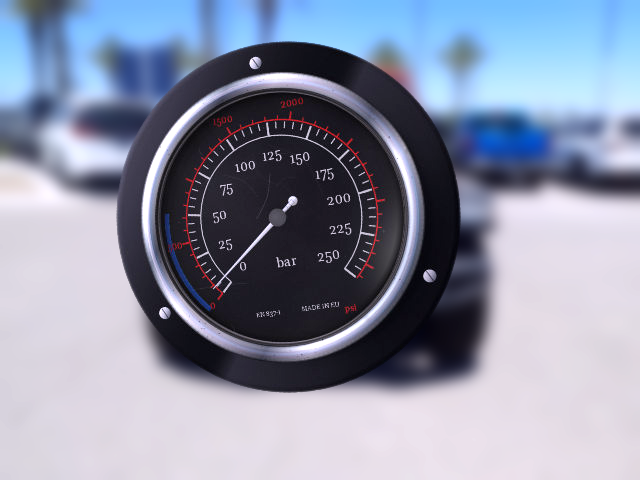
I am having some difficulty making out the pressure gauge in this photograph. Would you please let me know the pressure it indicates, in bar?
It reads 5 bar
